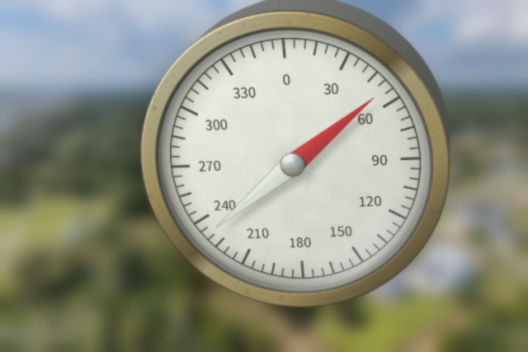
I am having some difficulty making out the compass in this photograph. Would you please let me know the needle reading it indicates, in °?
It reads 52.5 °
